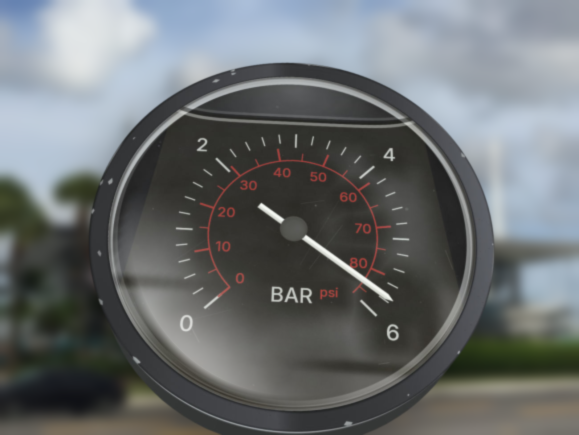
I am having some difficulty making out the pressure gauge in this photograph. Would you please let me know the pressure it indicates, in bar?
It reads 5.8 bar
